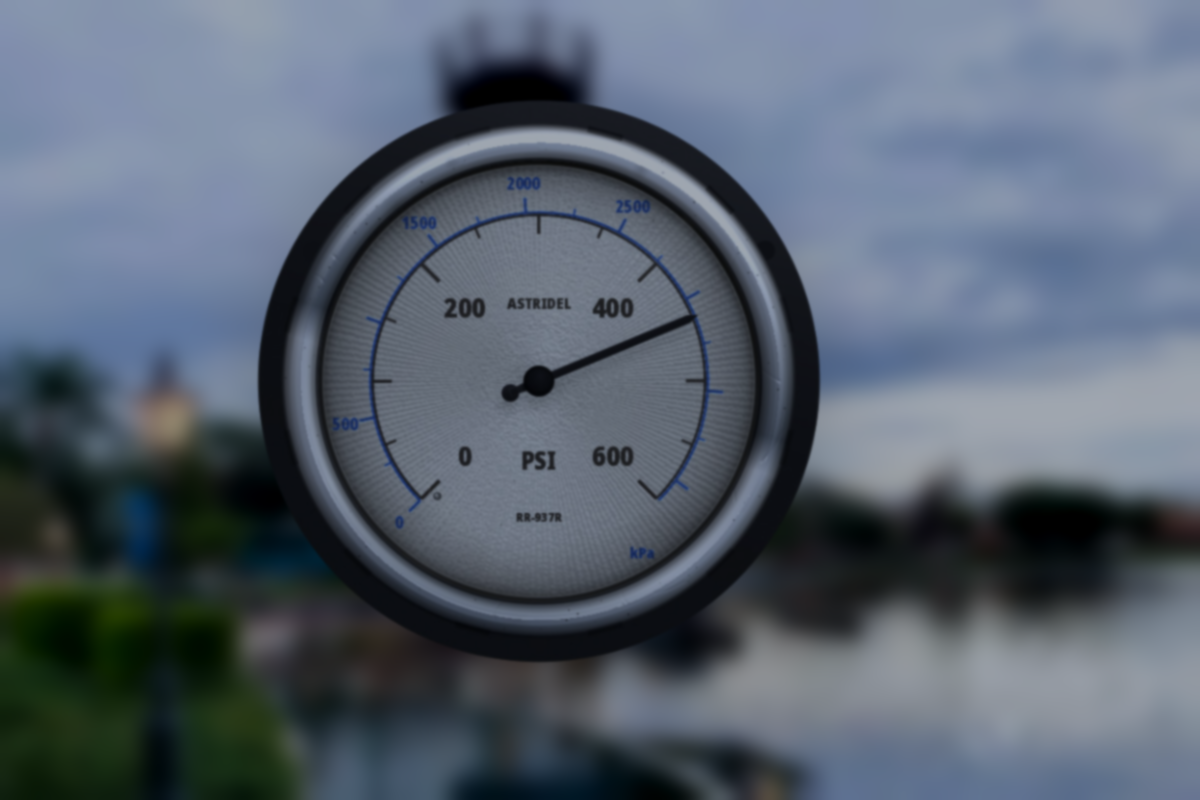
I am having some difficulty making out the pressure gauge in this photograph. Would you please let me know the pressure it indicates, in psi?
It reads 450 psi
